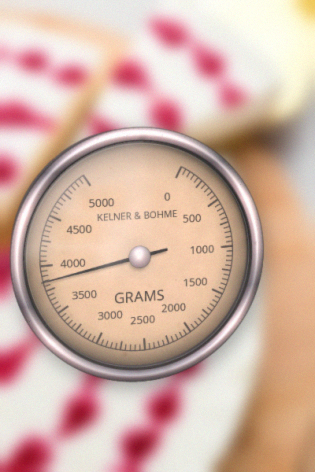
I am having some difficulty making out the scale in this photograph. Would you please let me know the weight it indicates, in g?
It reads 3850 g
